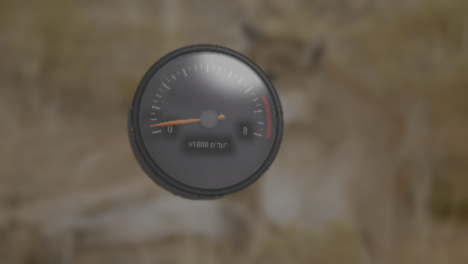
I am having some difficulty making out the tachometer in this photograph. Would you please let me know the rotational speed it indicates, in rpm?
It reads 250 rpm
